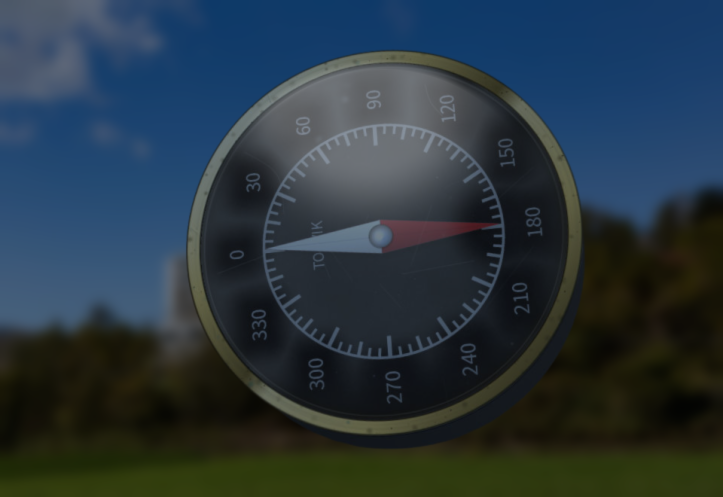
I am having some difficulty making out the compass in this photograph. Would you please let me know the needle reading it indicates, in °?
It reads 180 °
